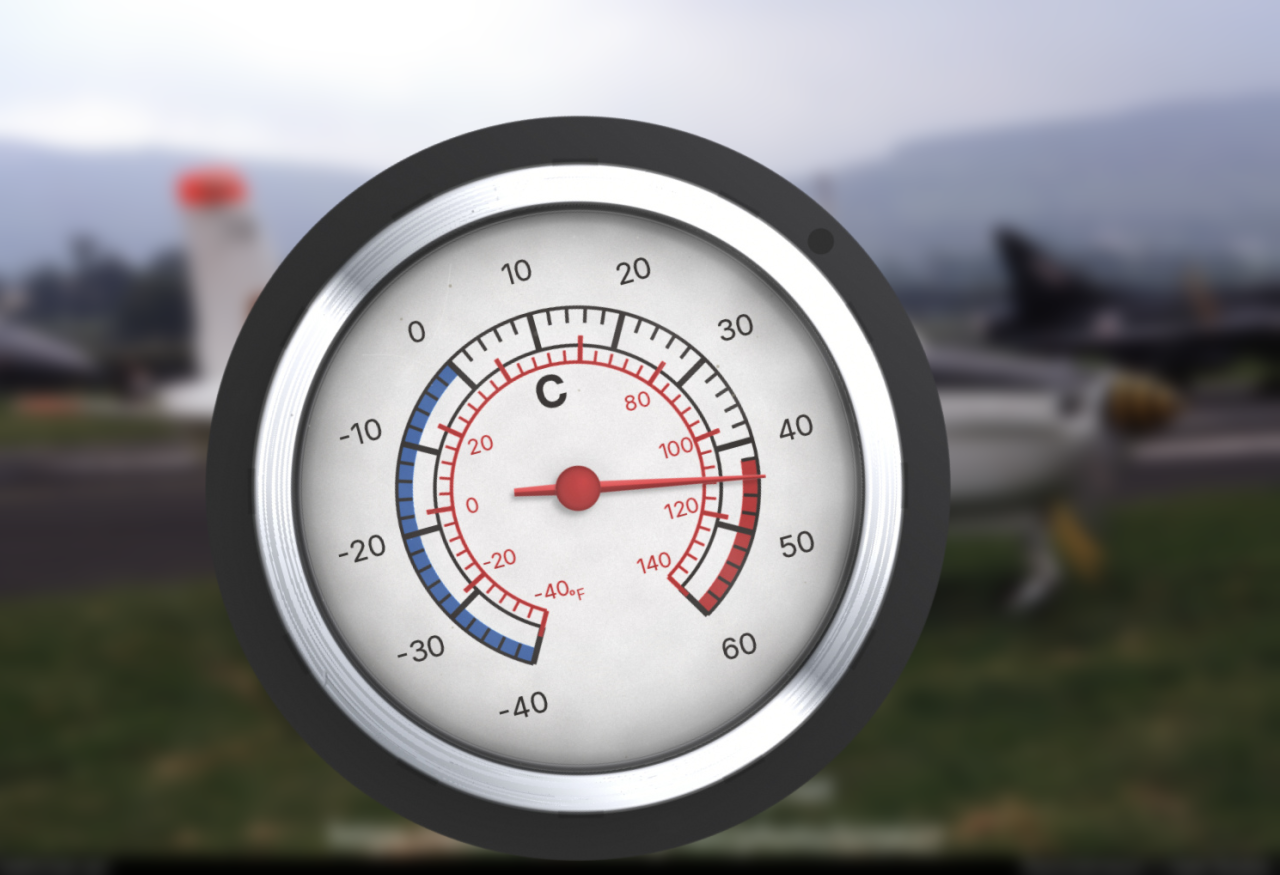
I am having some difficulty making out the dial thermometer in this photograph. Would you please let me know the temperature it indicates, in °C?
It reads 44 °C
